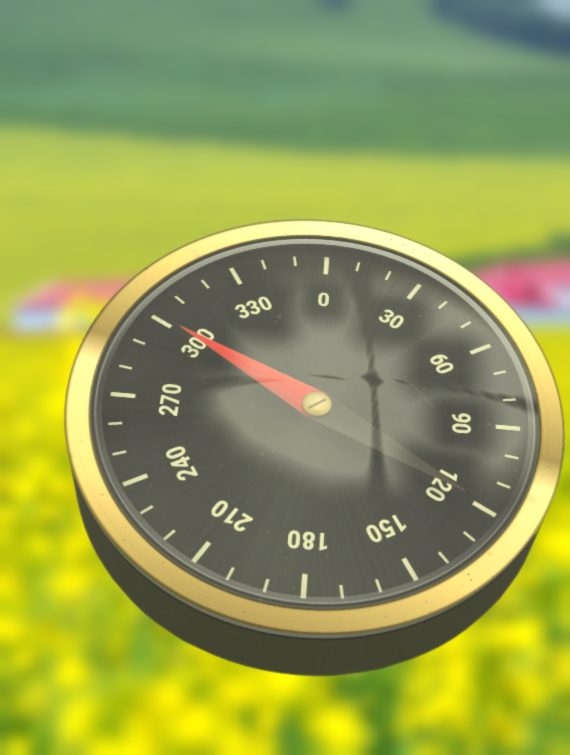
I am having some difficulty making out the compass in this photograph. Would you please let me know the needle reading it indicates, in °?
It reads 300 °
